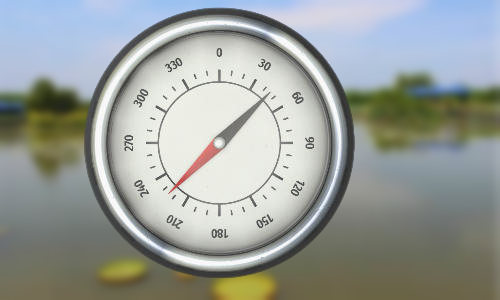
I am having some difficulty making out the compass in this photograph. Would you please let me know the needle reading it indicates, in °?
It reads 225 °
